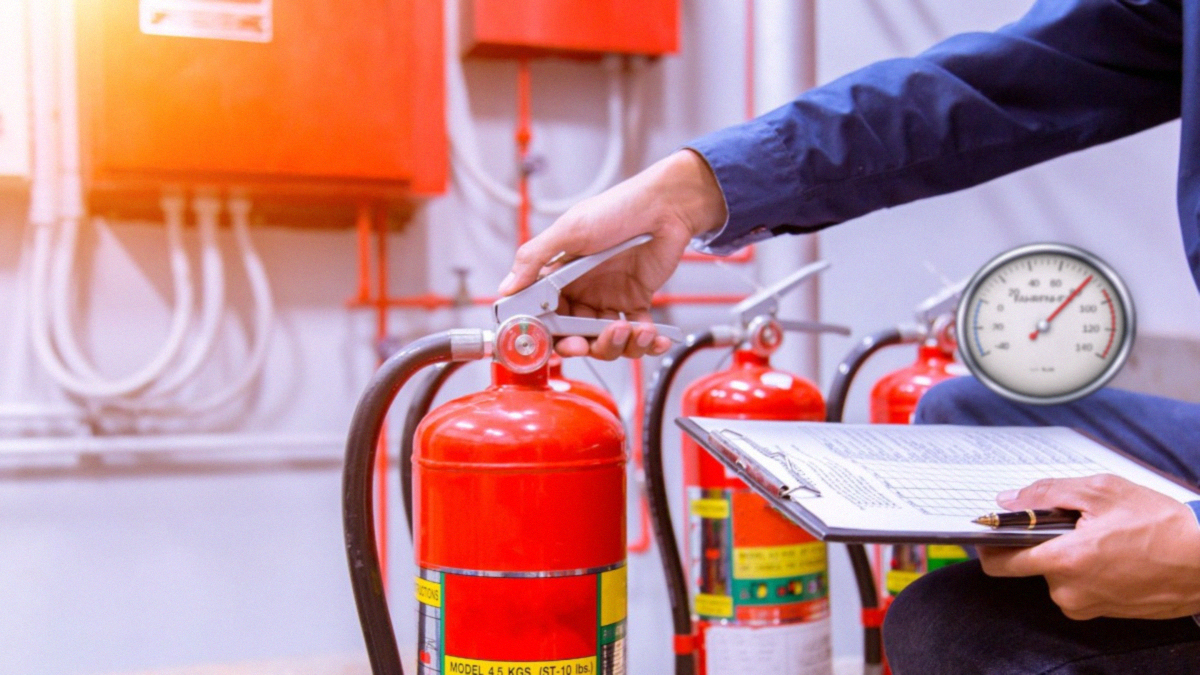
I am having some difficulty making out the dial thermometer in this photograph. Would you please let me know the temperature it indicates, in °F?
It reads 80 °F
